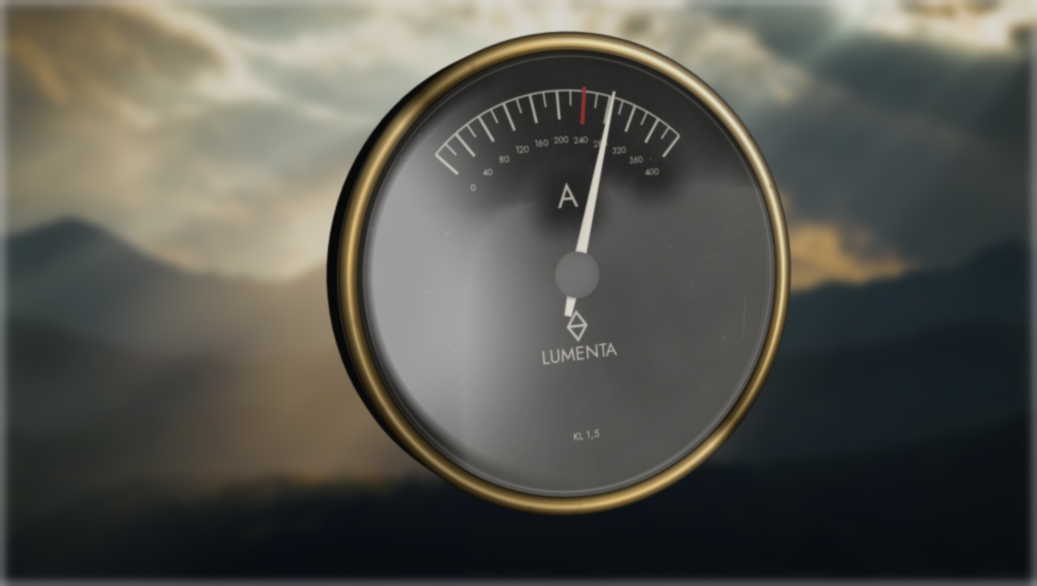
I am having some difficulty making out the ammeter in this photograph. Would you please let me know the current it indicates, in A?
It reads 280 A
